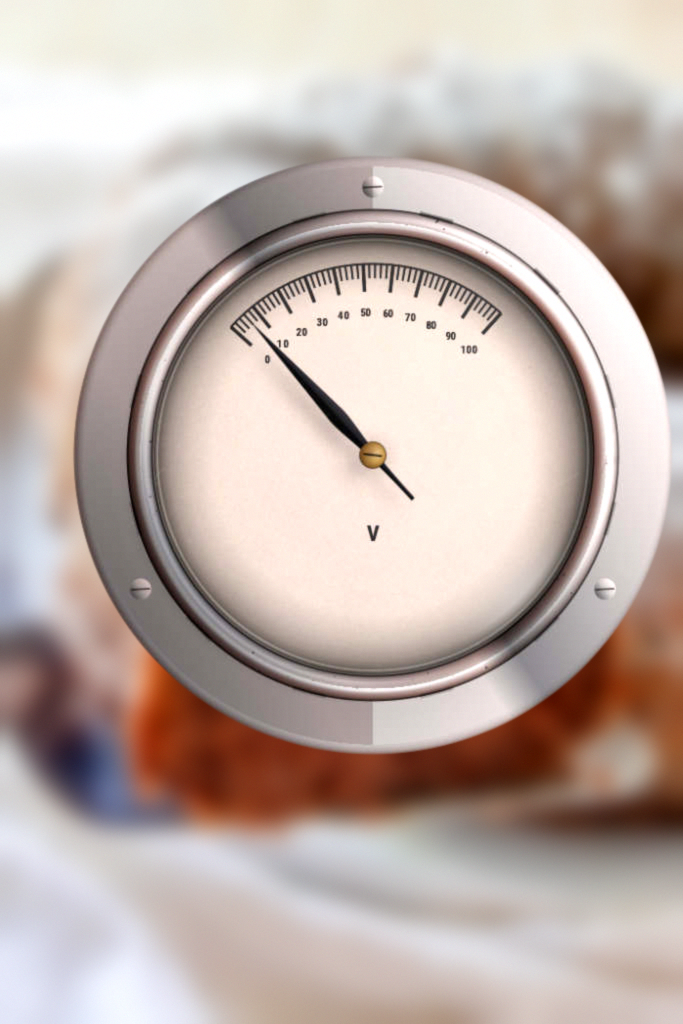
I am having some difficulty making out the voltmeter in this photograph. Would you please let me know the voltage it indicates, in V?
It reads 6 V
